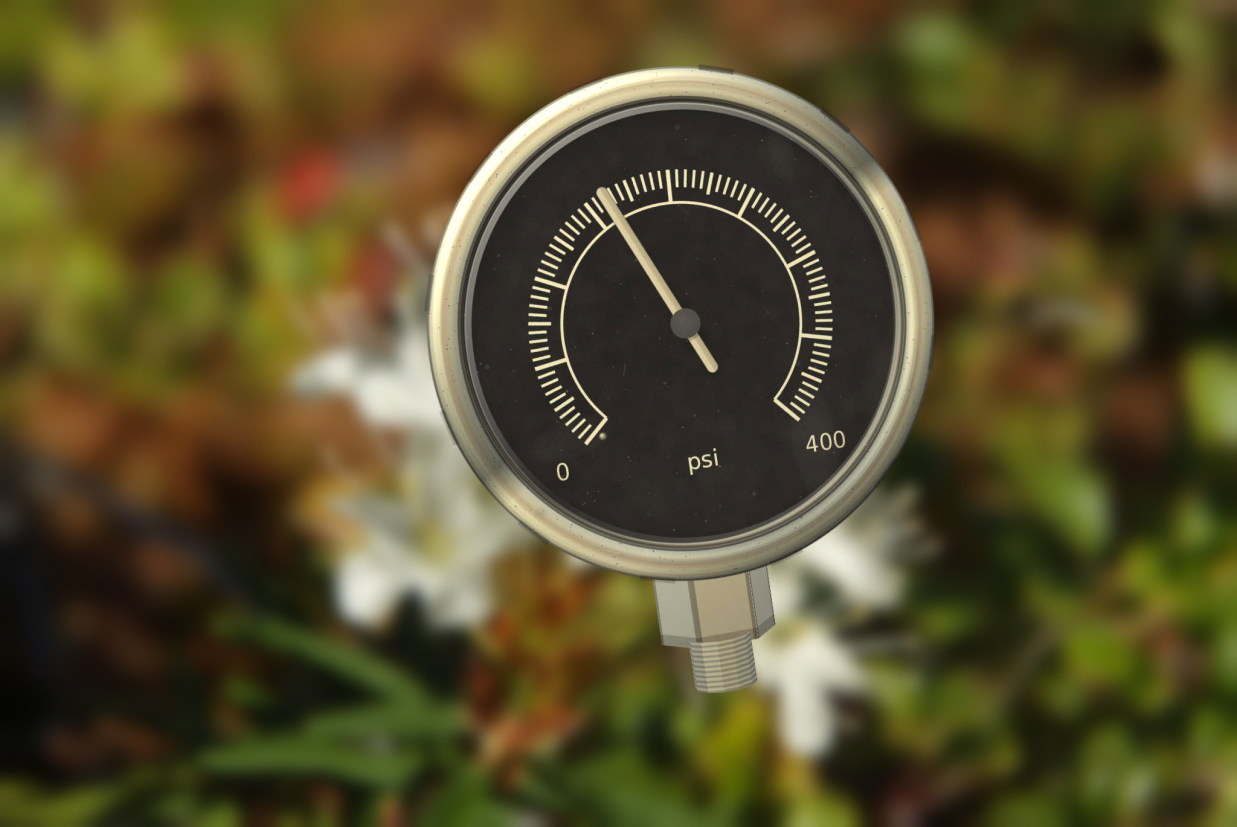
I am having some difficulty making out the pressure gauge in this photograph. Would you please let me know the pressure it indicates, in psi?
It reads 160 psi
